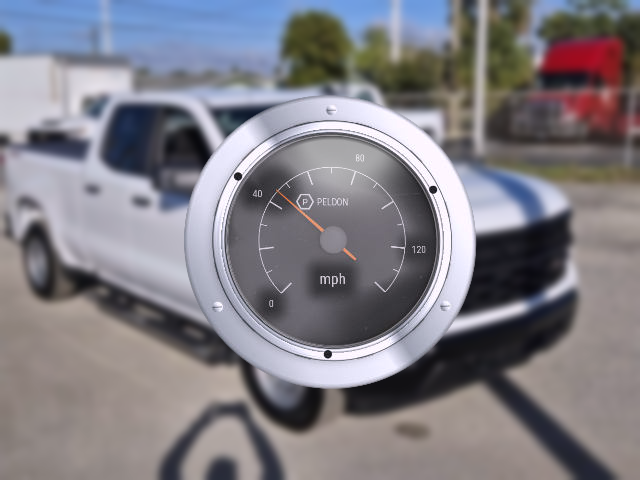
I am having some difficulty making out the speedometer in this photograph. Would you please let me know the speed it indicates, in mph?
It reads 45 mph
